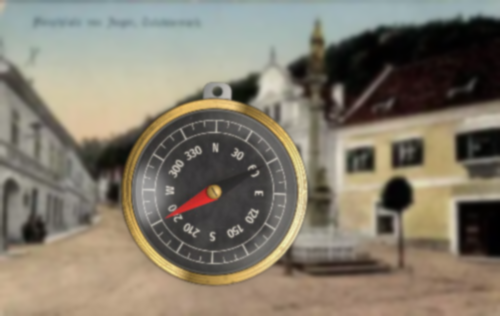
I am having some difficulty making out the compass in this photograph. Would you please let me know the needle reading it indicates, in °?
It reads 240 °
